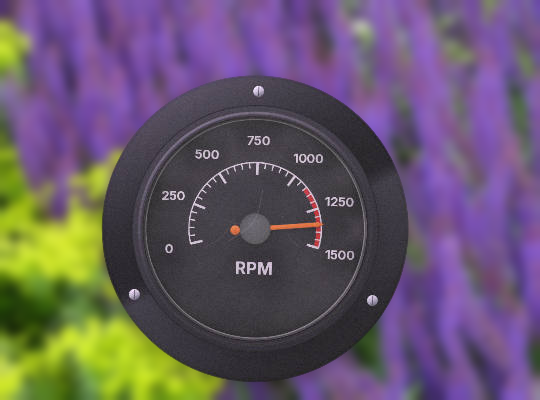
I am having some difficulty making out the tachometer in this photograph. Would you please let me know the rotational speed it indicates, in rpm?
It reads 1350 rpm
